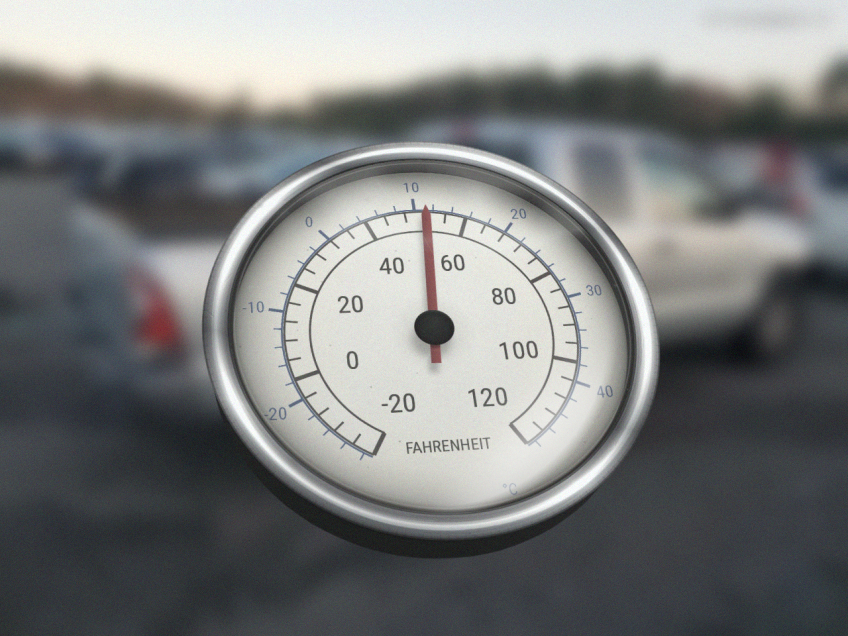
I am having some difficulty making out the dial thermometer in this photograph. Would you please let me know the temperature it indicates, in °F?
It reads 52 °F
